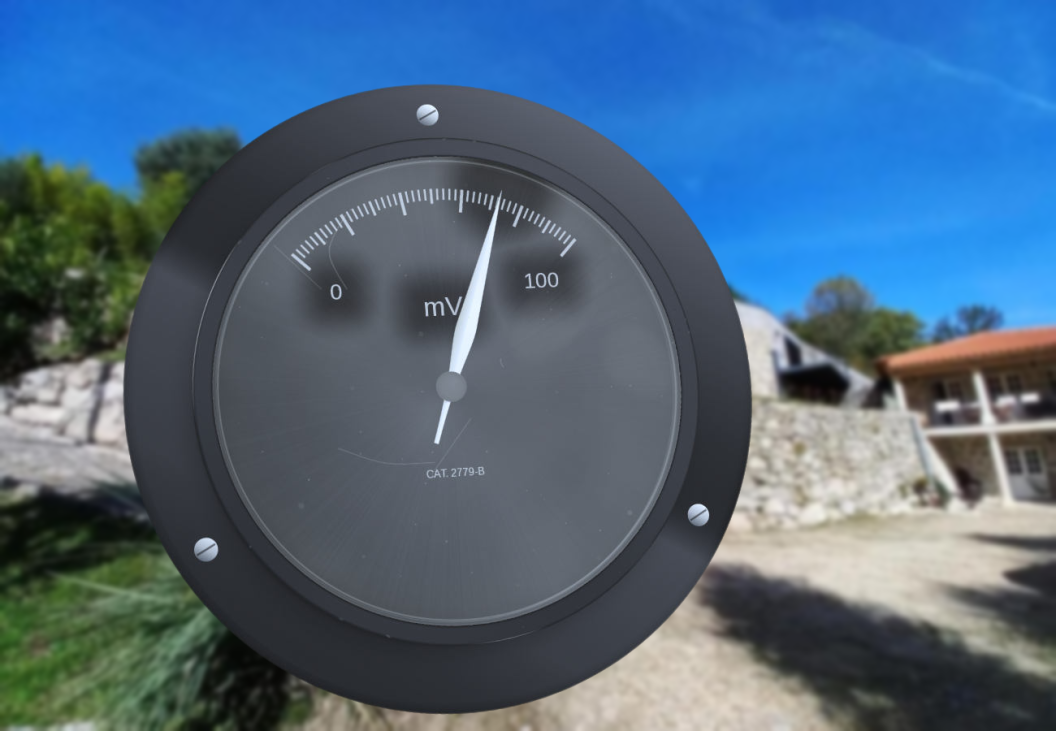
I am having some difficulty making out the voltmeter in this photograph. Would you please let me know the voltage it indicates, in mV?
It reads 72 mV
